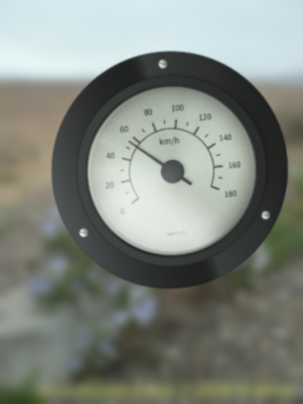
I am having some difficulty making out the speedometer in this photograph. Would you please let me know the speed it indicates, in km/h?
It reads 55 km/h
